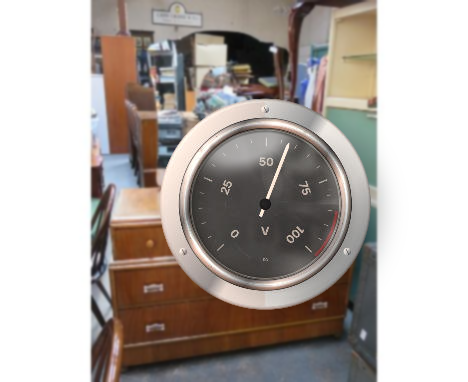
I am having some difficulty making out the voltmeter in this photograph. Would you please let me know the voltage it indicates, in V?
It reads 57.5 V
